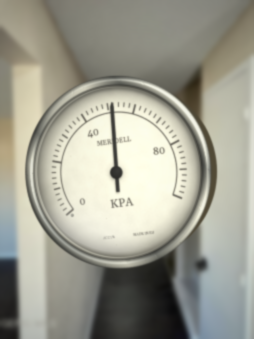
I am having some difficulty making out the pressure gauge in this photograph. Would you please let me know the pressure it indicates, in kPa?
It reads 52 kPa
